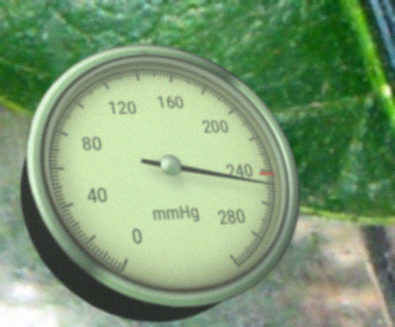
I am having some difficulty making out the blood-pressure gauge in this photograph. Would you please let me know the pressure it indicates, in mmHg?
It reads 250 mmHg
